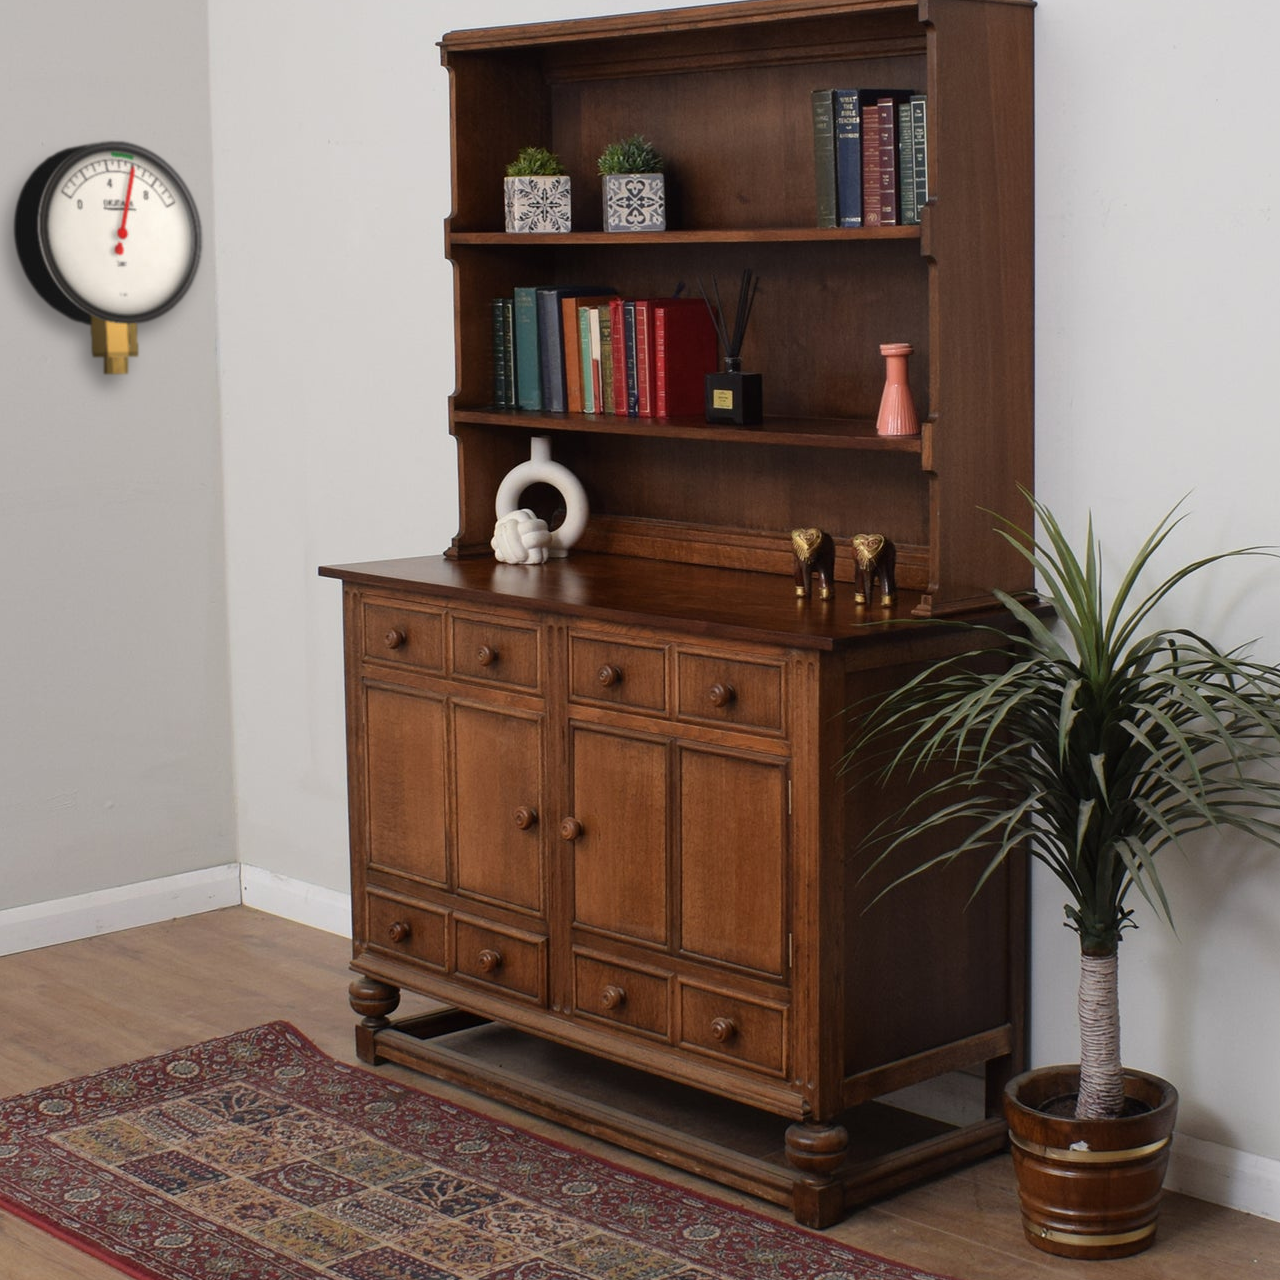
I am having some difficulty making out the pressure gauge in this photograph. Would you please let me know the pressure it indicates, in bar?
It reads 6 bar
